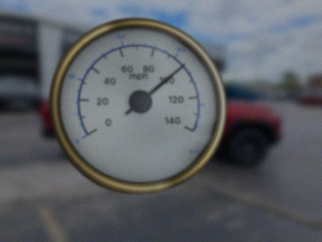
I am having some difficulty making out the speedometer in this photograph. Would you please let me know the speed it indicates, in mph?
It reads 100 mph
